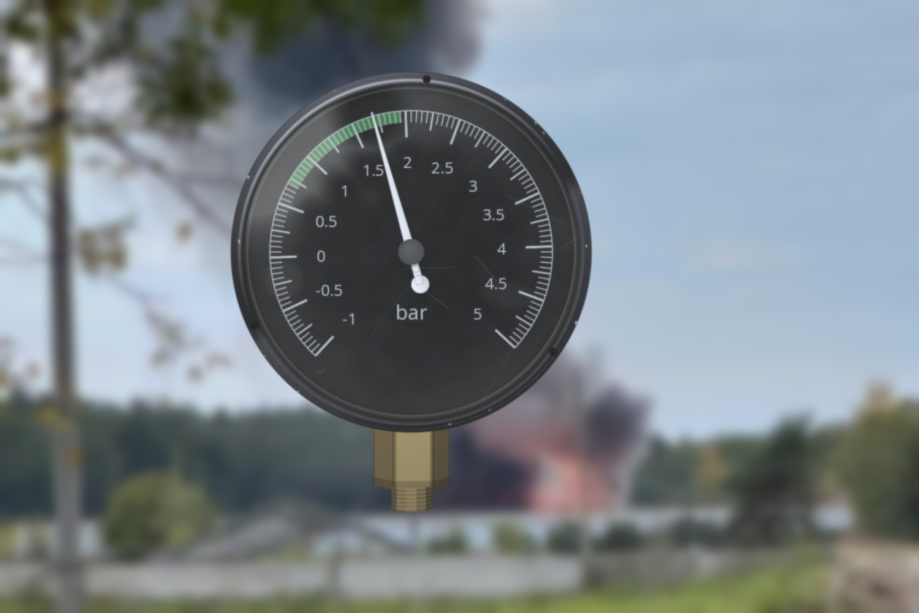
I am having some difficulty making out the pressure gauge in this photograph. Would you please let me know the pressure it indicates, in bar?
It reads 1.7 bar
